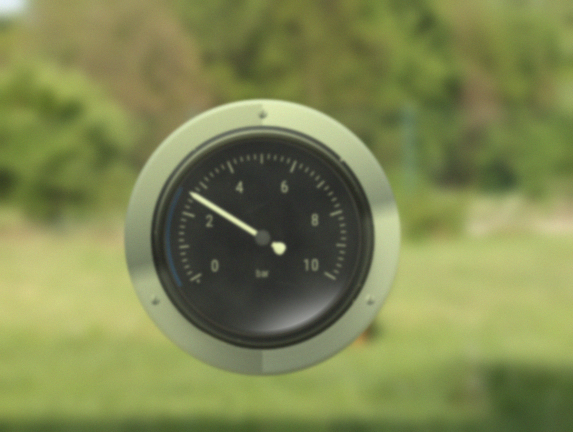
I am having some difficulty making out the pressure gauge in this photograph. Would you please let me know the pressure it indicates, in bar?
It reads 2.6 bar
